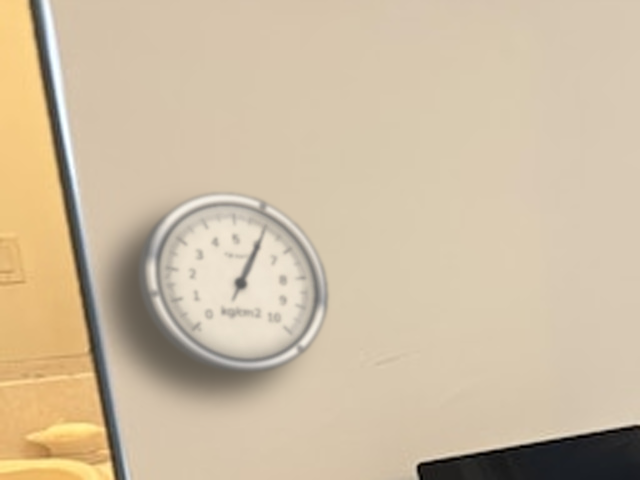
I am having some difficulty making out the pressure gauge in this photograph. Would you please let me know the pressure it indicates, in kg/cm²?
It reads 6 kg/cm²
